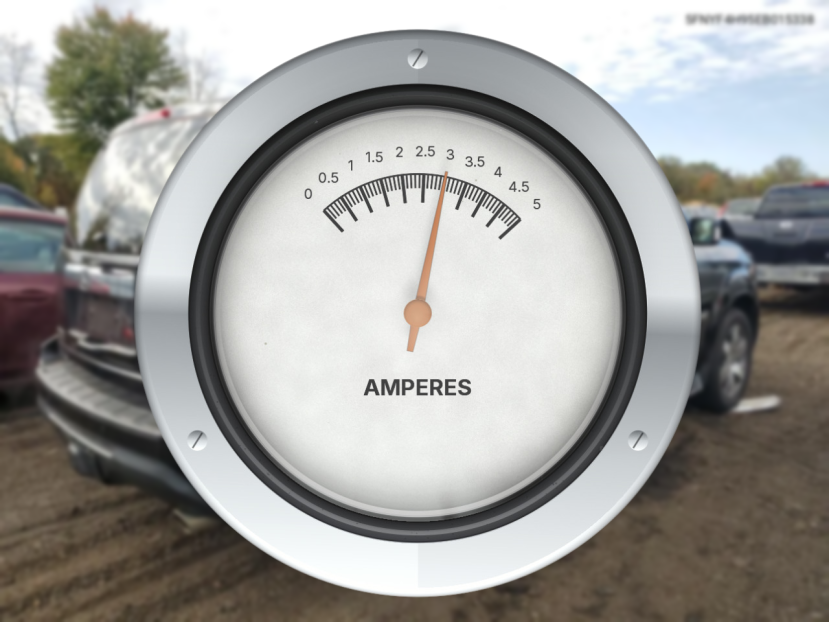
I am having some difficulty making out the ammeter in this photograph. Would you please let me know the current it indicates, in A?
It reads 3 A
